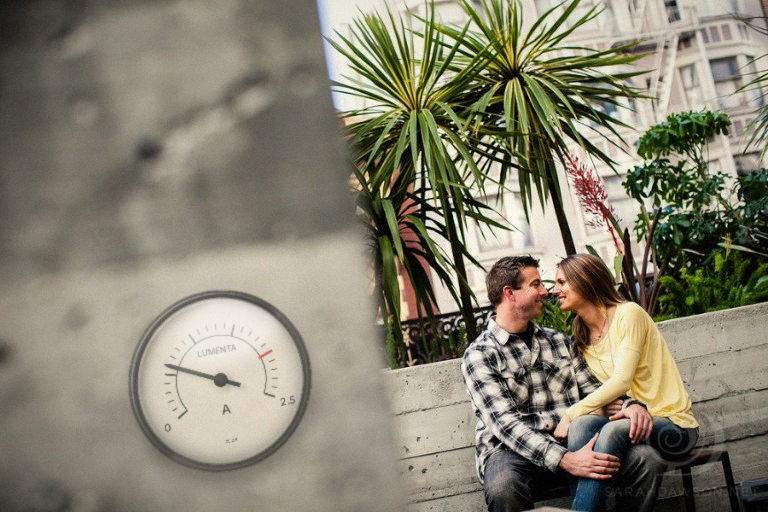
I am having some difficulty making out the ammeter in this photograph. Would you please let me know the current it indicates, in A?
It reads 0.6 A
